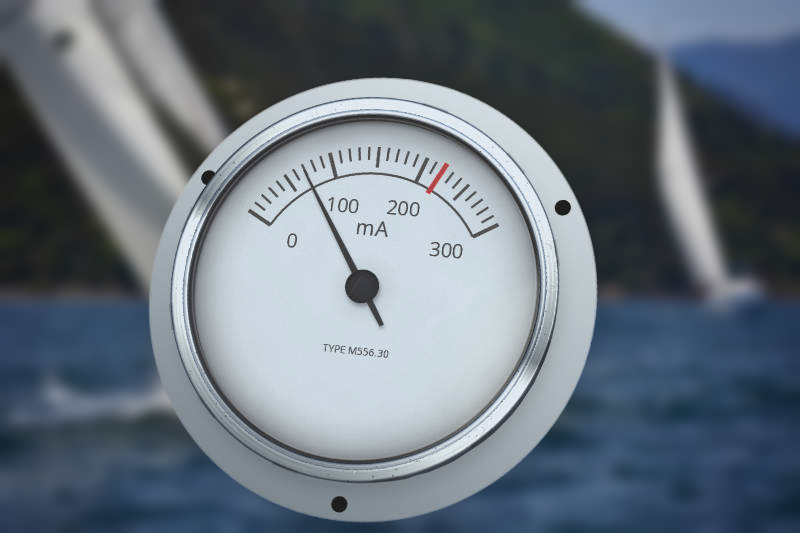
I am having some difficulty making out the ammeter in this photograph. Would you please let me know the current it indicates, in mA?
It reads 70 mA
